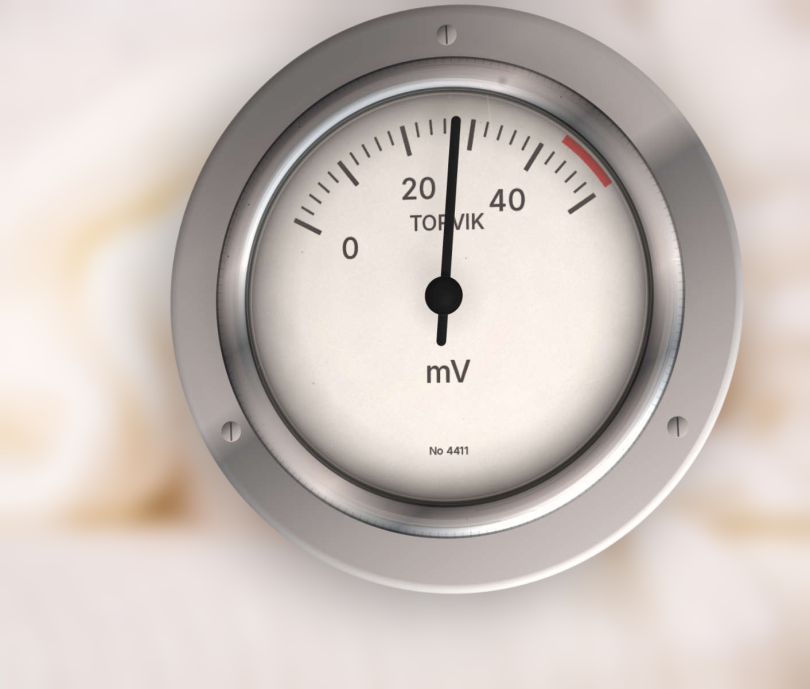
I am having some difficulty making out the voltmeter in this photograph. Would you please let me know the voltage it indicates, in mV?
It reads 28 mV
